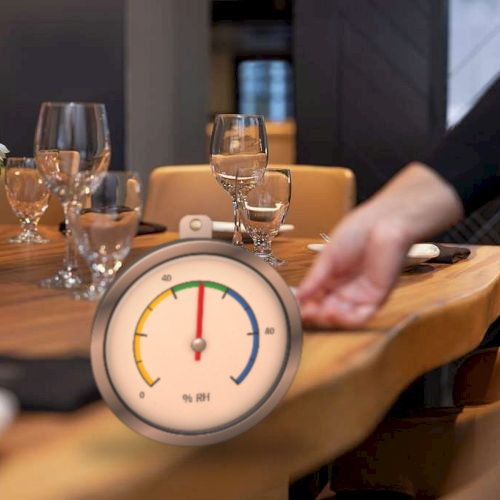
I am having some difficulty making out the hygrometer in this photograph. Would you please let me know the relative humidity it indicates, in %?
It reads 50 %
